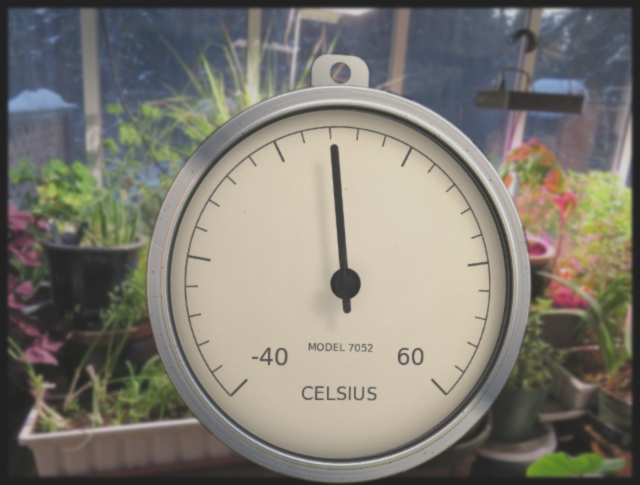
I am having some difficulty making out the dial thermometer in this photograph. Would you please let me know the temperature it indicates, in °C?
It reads 8 °C
